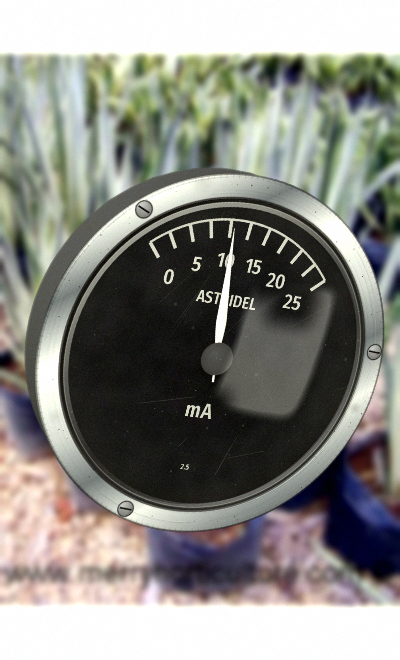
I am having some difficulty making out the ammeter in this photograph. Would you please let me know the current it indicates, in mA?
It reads 10 mA
